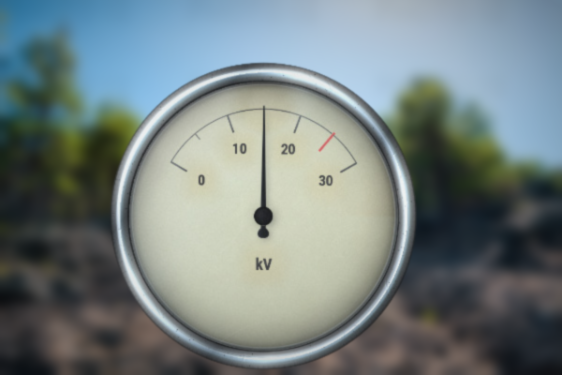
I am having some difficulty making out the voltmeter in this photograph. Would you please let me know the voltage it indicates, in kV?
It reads 15 kV
